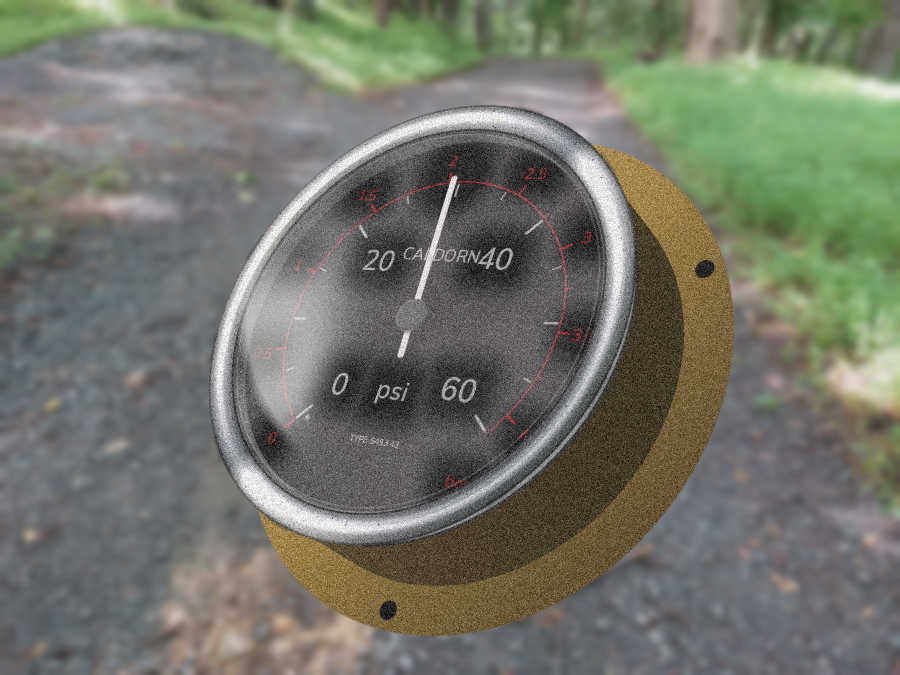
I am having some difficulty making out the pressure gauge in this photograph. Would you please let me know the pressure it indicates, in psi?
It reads 30 psi
